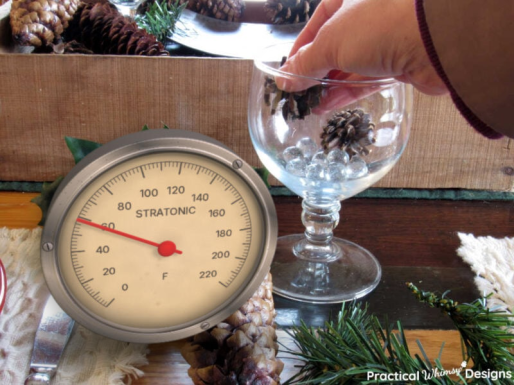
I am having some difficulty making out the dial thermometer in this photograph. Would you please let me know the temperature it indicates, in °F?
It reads 60 °F
